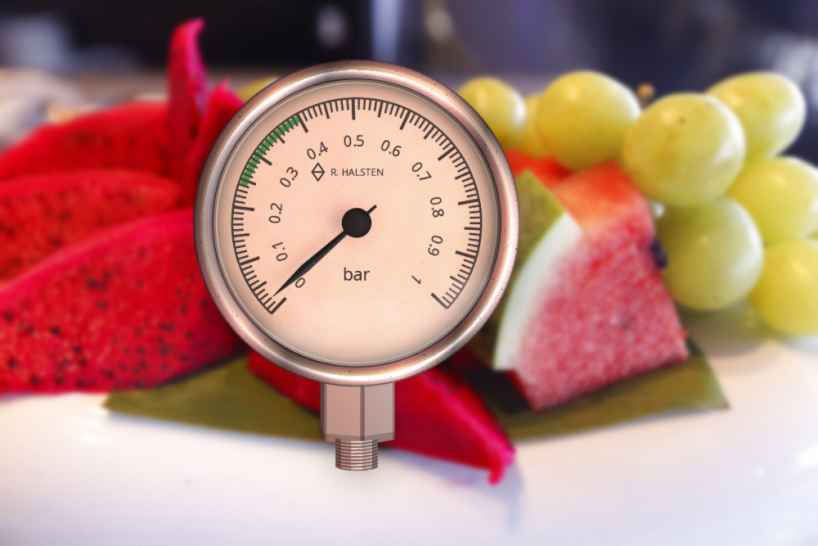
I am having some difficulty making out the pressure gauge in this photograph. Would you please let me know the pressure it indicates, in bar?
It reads 0.02 bar
